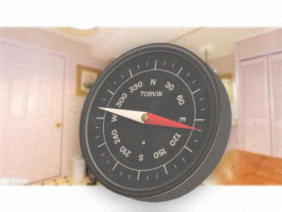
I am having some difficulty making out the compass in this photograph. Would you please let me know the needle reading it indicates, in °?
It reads 100 °
